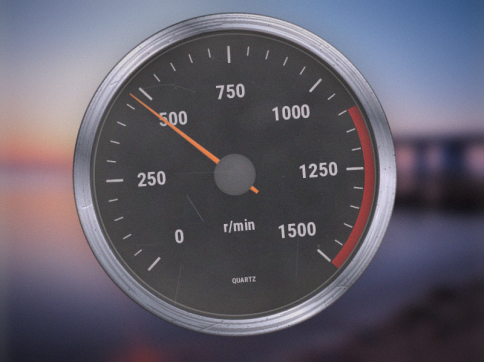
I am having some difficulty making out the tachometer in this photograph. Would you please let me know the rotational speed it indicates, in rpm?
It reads 475 rpm
